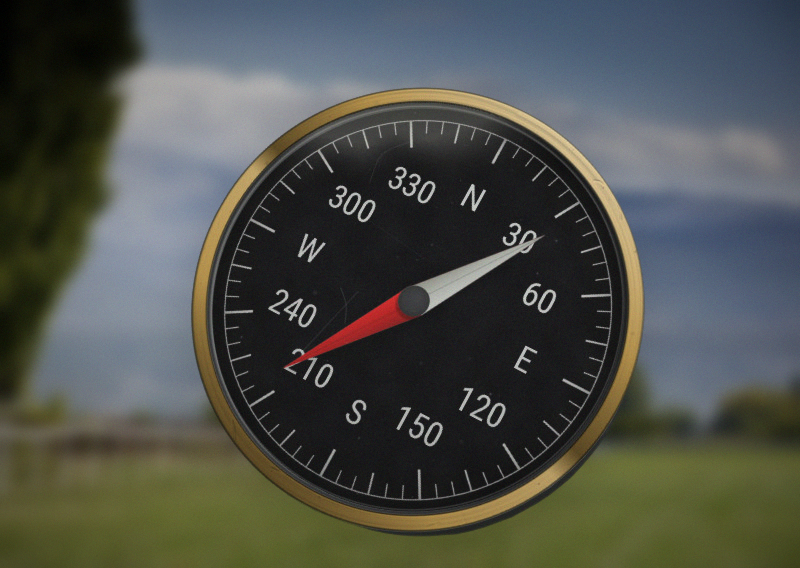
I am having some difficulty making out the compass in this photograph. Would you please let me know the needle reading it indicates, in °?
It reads 215 °
